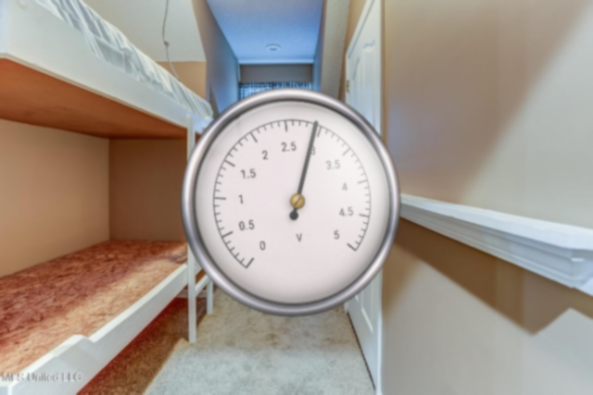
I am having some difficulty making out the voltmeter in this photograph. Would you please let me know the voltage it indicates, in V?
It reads 2.9 V
